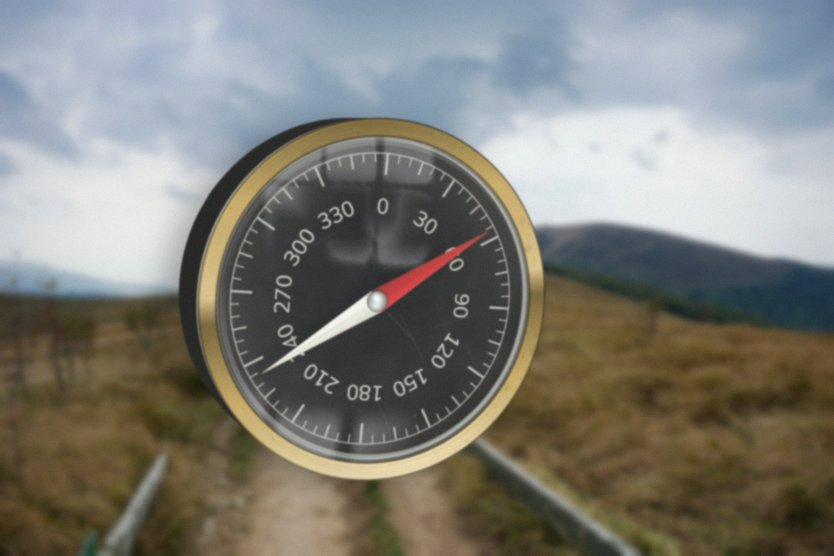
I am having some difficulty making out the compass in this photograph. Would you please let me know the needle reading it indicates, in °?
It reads 55 °
